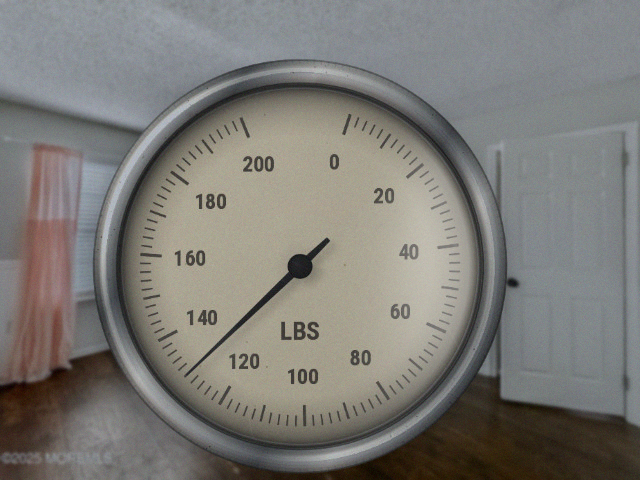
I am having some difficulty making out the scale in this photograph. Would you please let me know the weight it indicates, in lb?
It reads 130 lb
